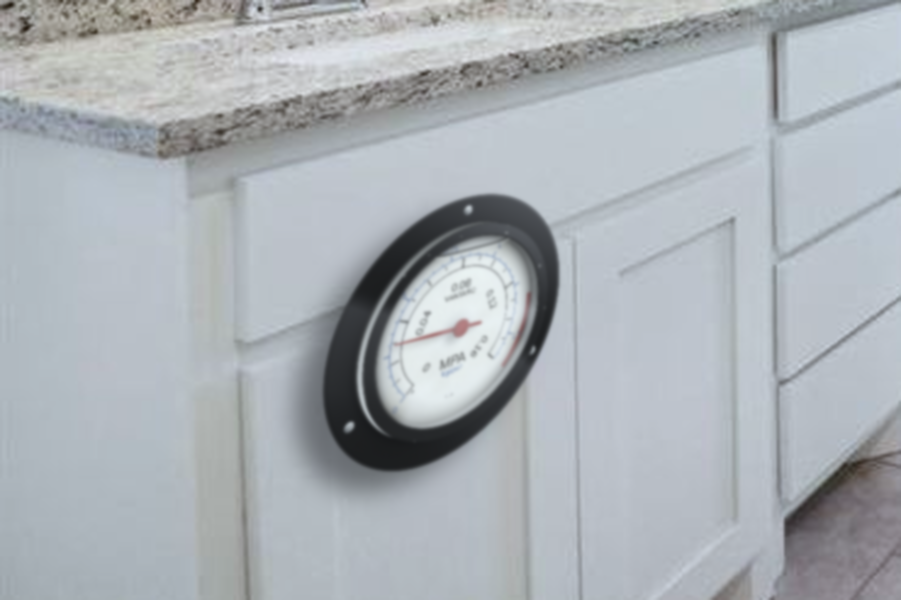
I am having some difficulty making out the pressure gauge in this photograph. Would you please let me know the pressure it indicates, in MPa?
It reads 0.03 MPa
